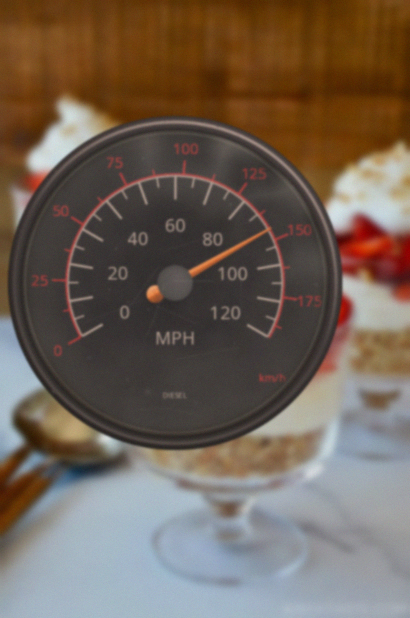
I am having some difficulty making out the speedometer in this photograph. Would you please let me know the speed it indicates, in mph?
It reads 90 mph
